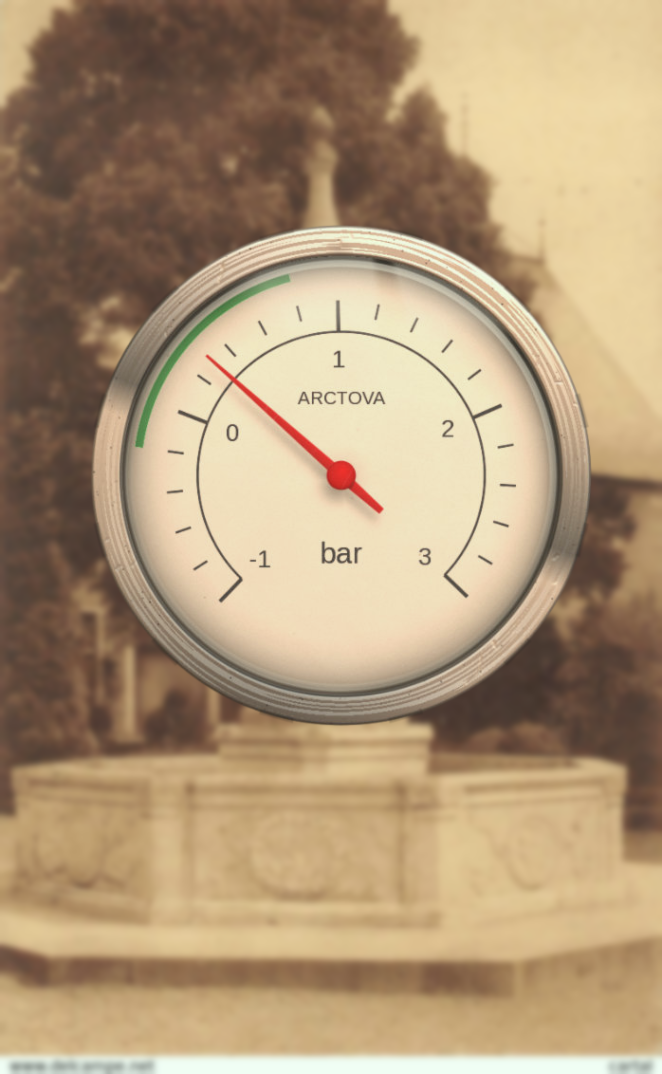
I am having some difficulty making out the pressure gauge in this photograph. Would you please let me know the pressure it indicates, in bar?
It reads 0.3 bar
